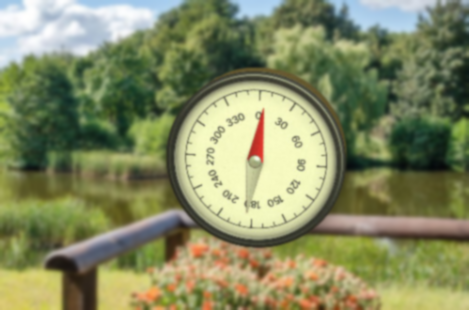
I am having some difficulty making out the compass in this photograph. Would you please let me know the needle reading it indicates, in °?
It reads 5 °
